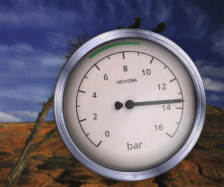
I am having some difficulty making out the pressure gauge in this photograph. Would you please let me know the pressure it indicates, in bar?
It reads 13.5 bar
